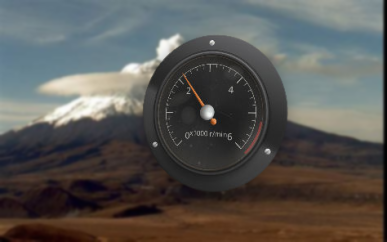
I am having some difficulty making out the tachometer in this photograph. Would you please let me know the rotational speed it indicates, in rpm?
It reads 2200 rpm
